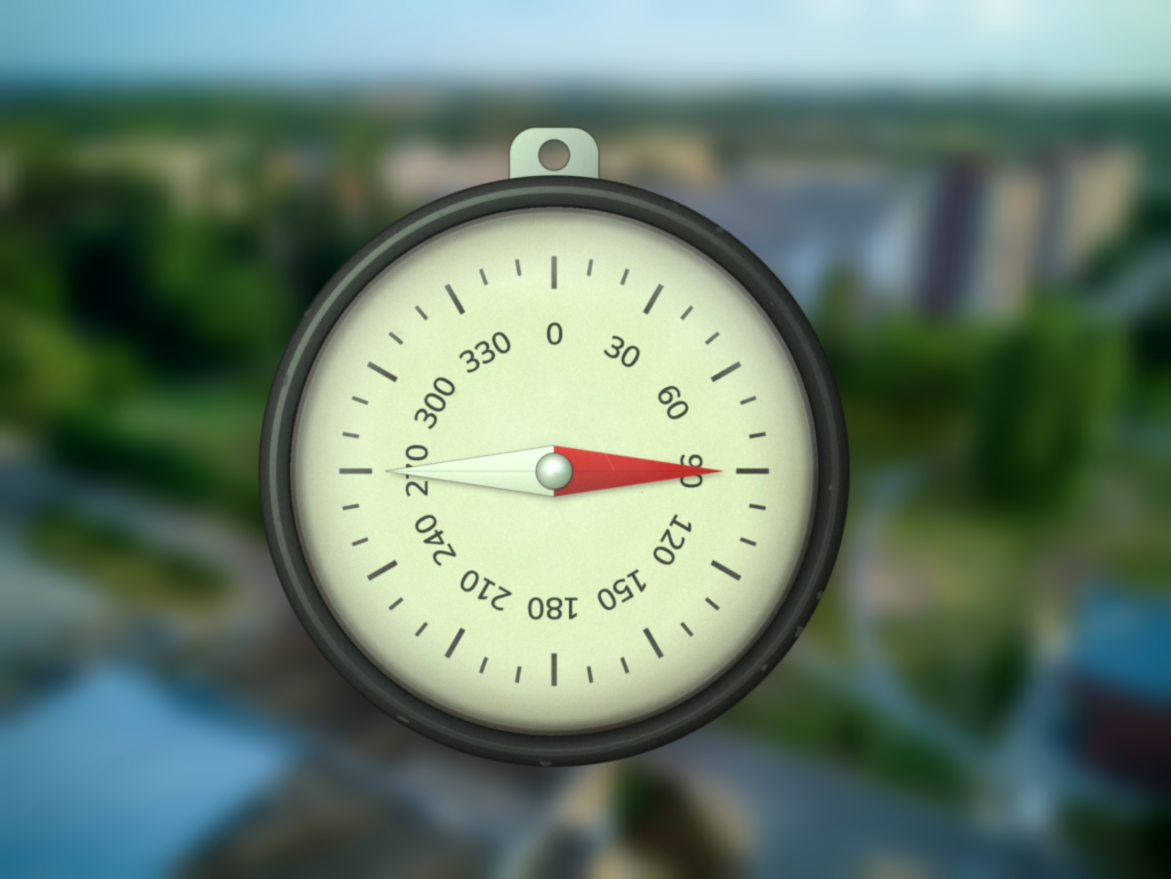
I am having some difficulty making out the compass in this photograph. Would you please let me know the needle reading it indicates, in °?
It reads 90 °
